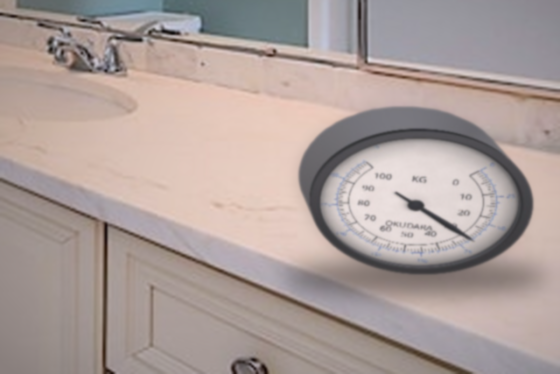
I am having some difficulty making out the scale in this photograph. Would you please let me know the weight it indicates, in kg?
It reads 30 kg
